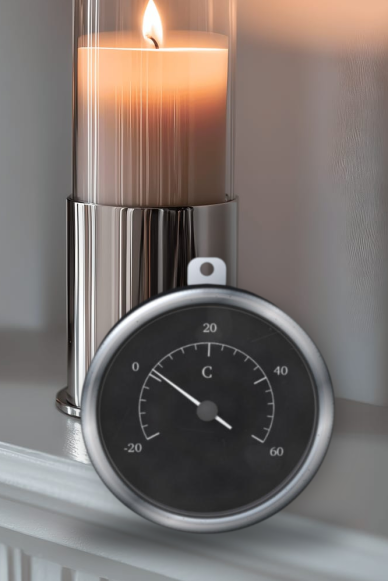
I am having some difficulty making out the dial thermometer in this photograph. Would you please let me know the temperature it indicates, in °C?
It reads 2 °C
